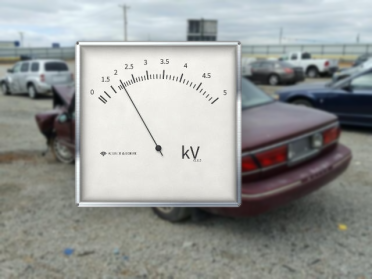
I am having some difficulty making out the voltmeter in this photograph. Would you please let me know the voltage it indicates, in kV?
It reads 2 kV
